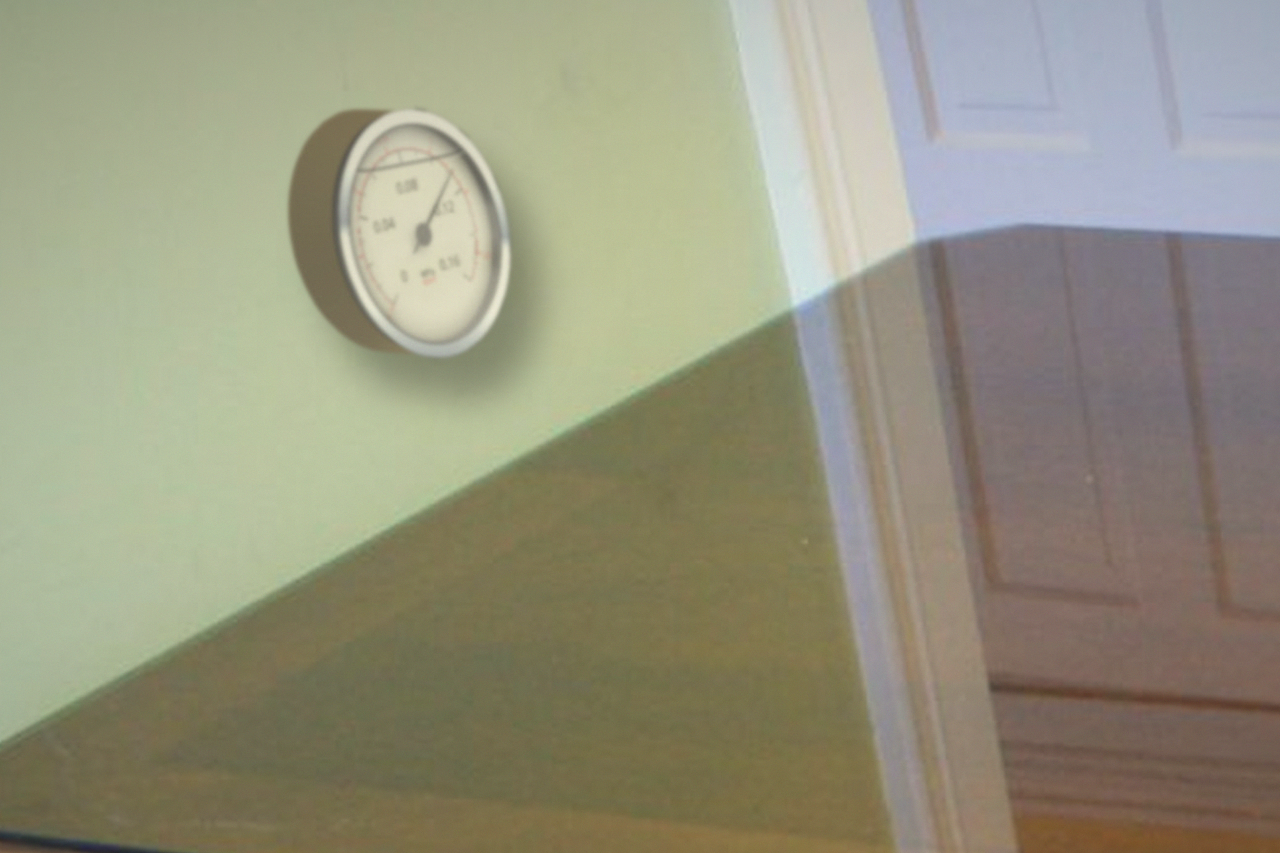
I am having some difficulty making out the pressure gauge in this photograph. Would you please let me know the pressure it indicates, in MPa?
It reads 0.11 MPa
